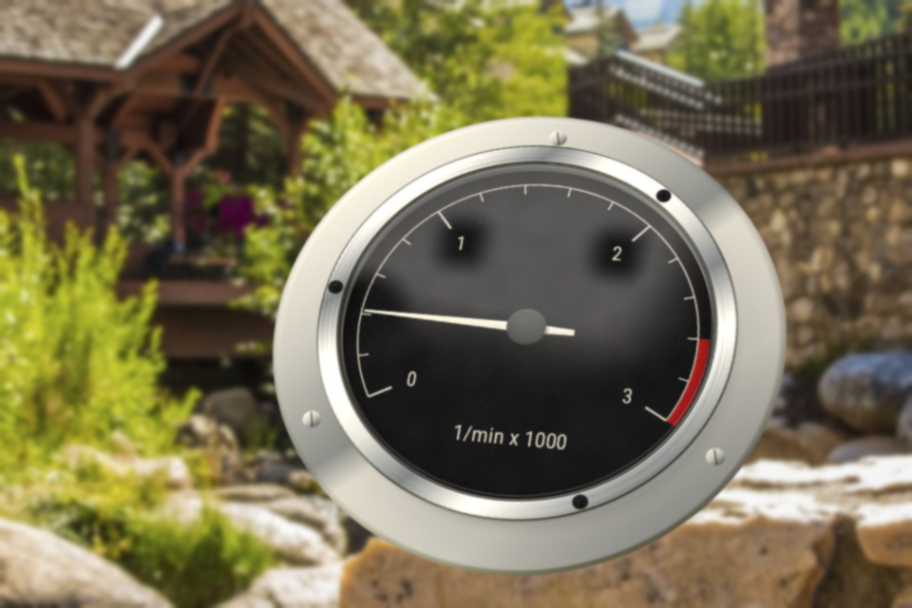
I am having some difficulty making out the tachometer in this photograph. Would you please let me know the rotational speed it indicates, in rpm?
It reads 400 rpm
